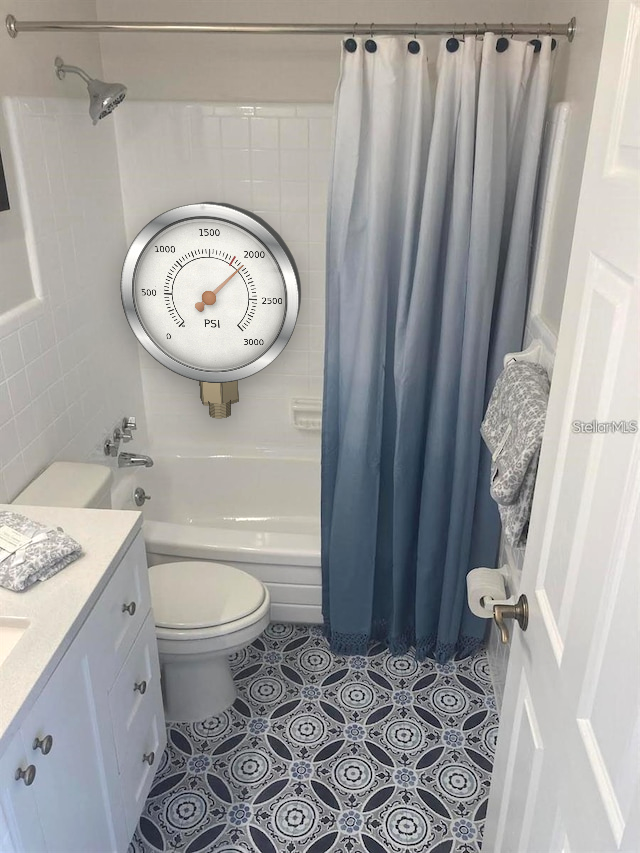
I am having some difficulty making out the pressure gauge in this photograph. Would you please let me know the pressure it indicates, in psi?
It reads 2000 psi
